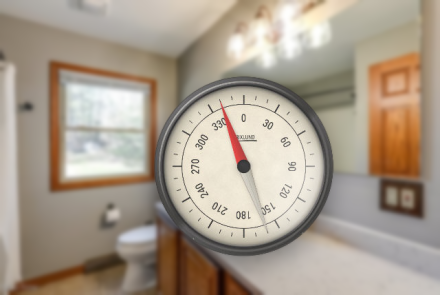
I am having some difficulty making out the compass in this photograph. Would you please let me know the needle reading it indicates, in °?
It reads 340 °
